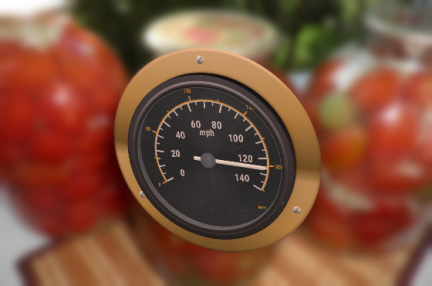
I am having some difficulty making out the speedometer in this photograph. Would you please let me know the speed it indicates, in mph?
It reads 125 mph
